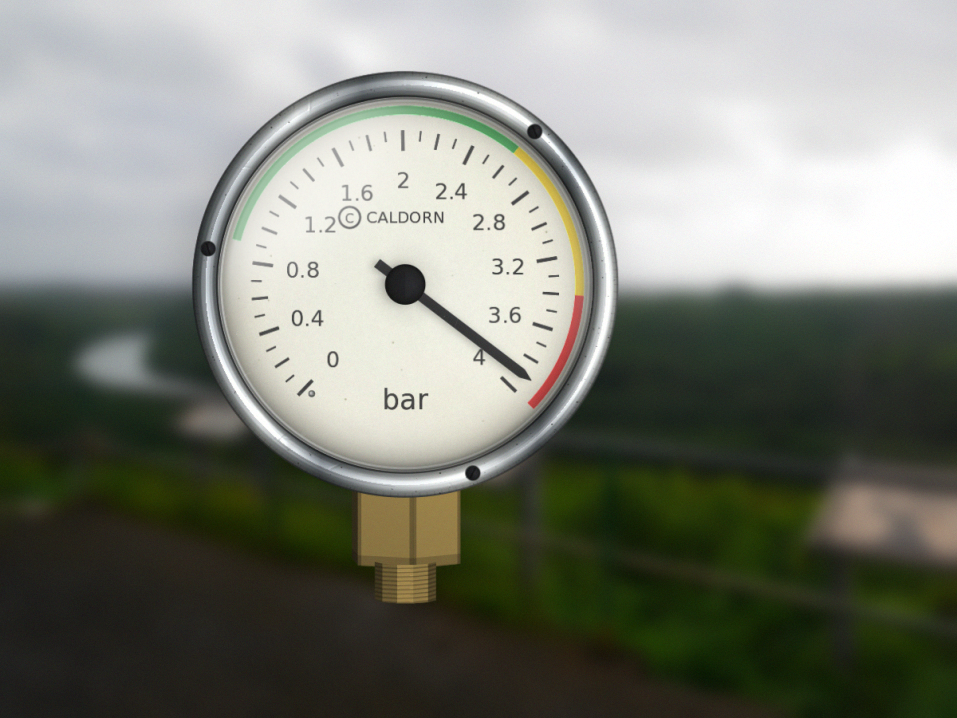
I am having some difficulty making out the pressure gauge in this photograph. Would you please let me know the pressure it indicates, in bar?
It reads 3.9 bar
